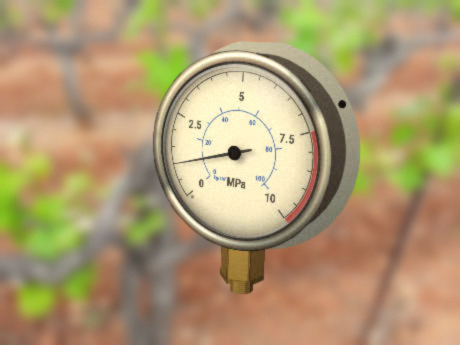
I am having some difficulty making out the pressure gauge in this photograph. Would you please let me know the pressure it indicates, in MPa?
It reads 1 MPa
